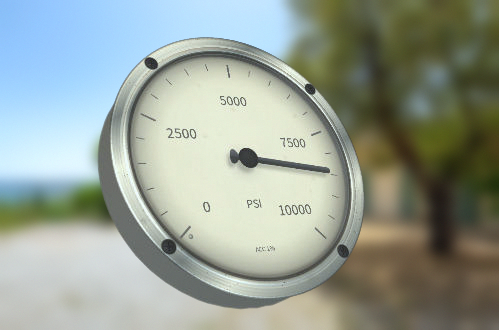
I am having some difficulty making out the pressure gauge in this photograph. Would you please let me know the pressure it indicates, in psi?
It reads 8500 psi
